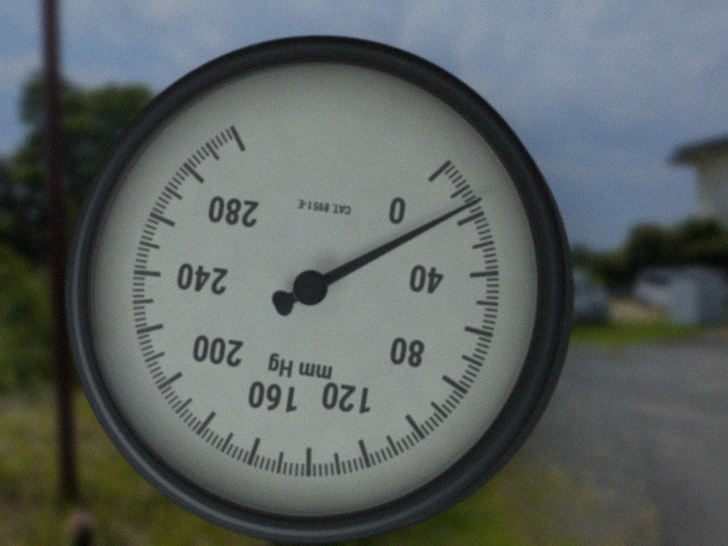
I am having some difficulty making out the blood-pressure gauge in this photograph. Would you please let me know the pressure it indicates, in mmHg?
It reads 16 mmHg
